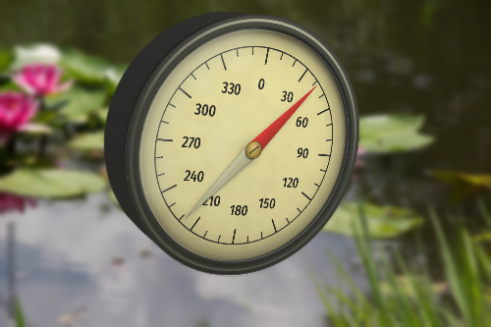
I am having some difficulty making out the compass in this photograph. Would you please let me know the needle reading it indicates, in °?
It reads 40 °
